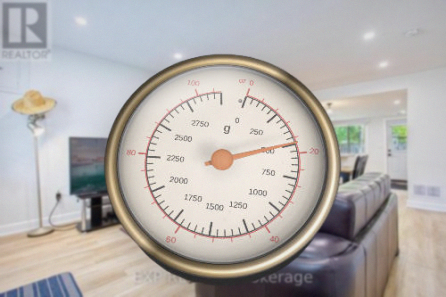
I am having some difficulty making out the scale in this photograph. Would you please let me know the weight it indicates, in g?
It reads 500 g
